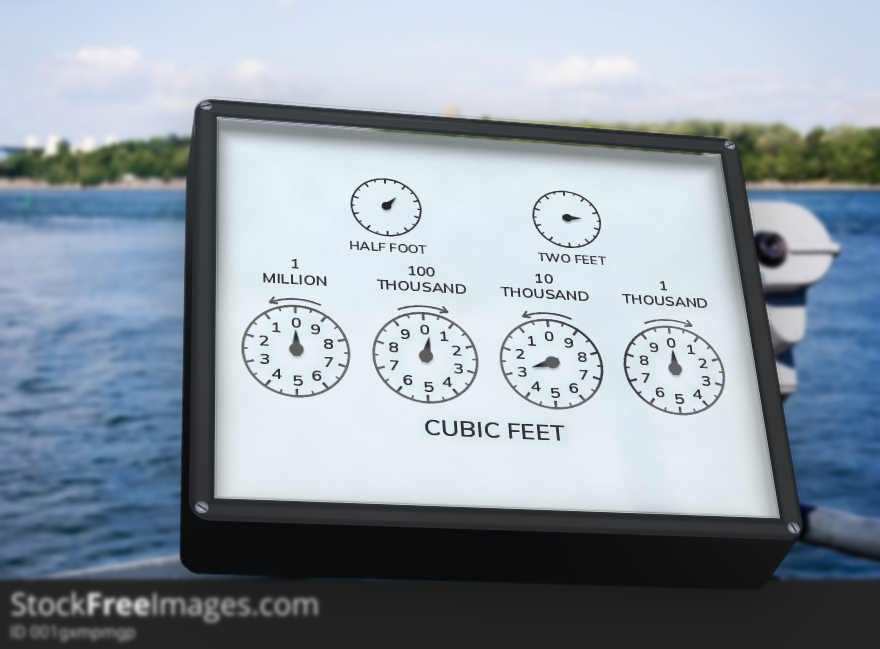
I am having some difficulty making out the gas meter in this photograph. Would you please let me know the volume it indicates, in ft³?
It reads 3000 ft³
